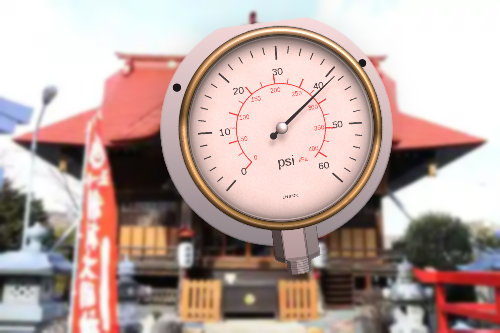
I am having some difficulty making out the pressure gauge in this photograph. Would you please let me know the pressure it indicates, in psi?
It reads 41 psi
